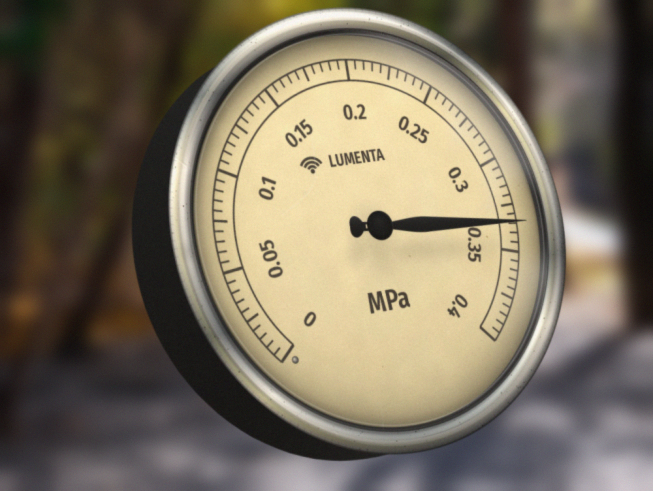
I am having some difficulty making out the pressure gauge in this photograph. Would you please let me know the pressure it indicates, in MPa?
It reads 0.335 MPa
